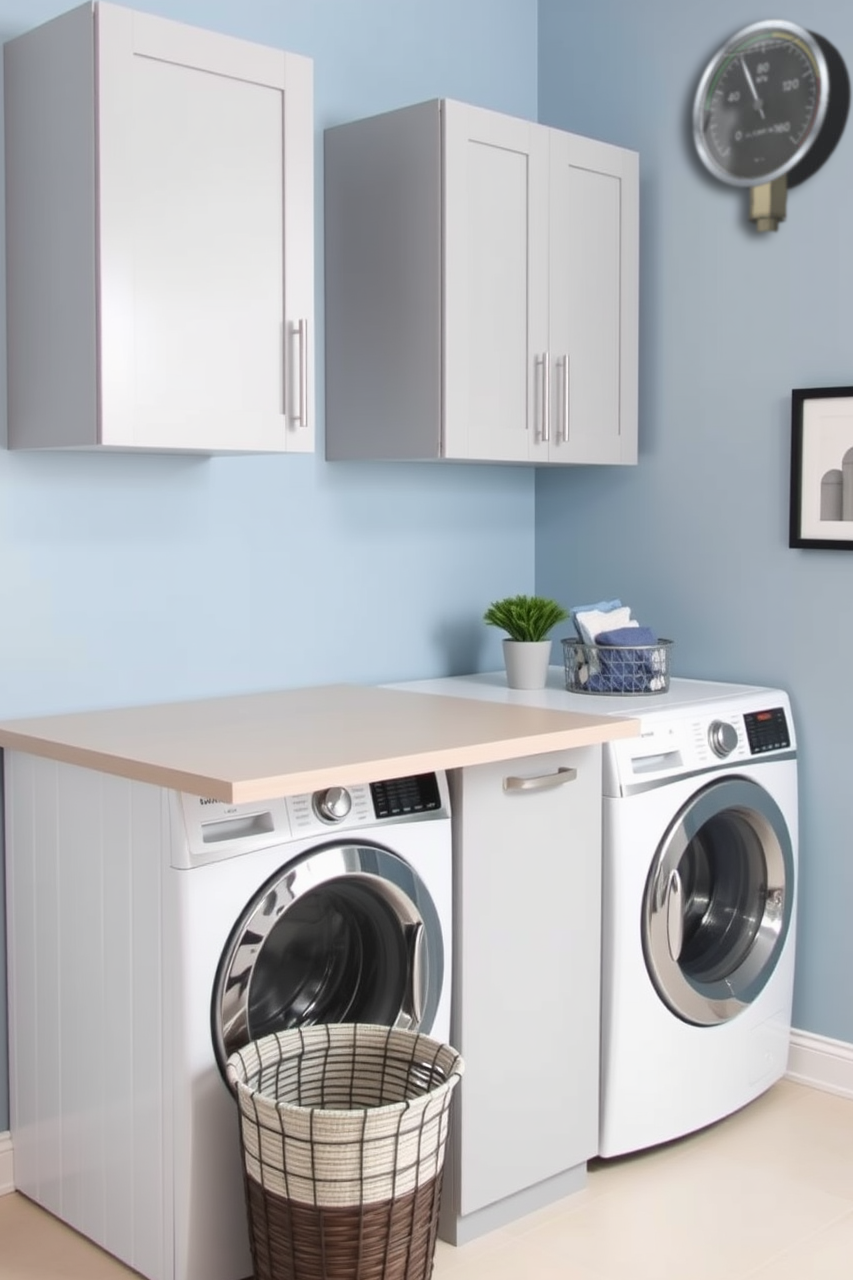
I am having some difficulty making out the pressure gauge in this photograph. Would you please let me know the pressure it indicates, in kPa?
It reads 65 kPa
